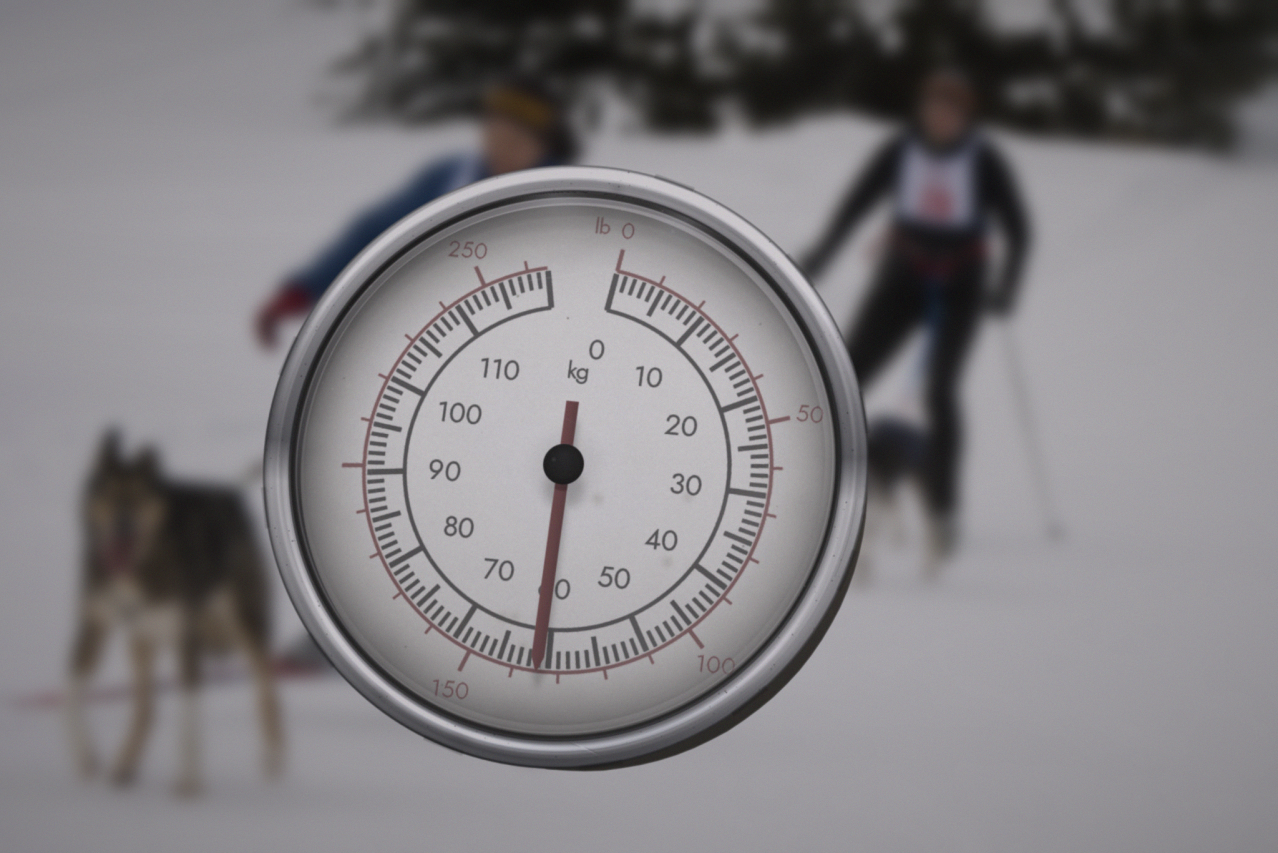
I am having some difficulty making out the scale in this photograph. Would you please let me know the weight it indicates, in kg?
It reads 61 kg
